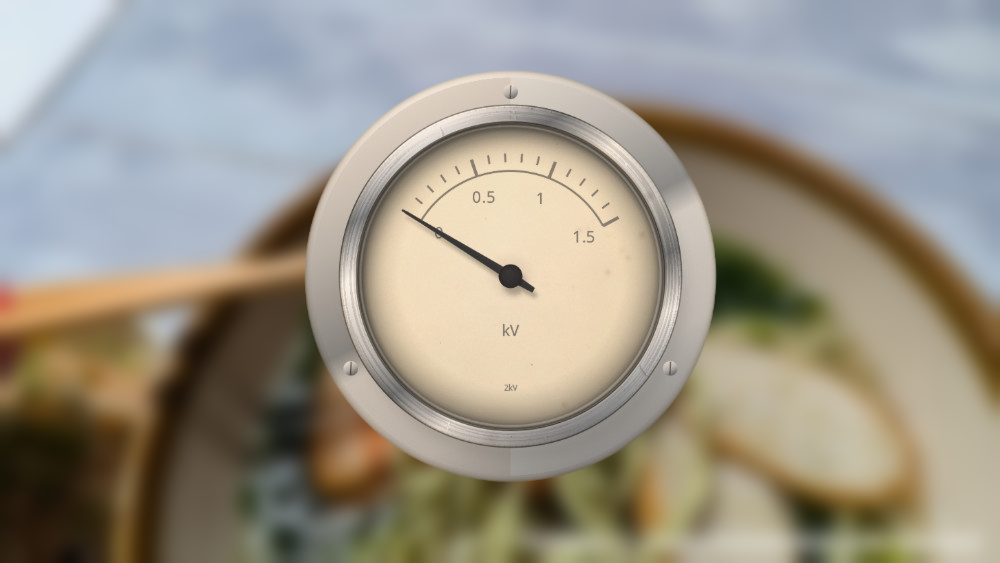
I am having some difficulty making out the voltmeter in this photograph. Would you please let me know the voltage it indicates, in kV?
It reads 0 kV
